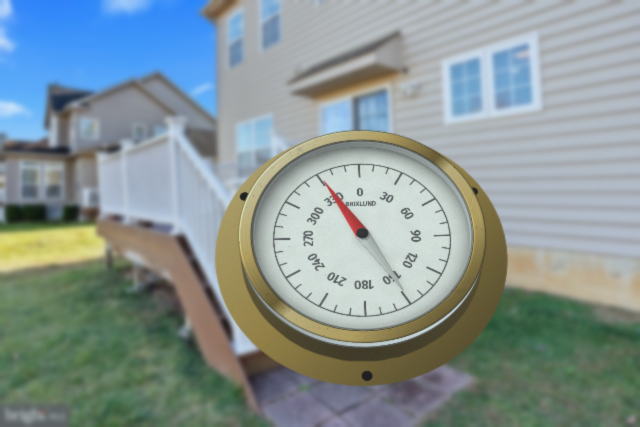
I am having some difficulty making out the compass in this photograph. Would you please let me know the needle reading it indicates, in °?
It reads 330 °
